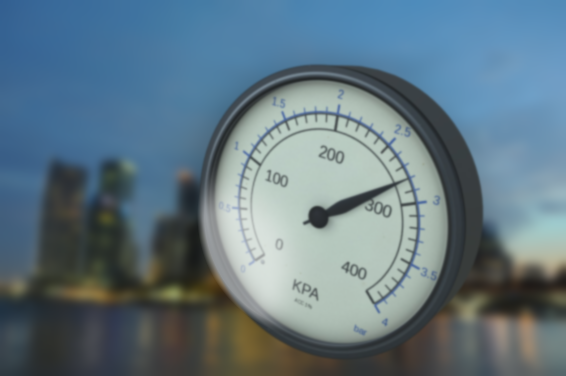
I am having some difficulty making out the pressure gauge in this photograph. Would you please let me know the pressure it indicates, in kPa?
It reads 280 kPa
